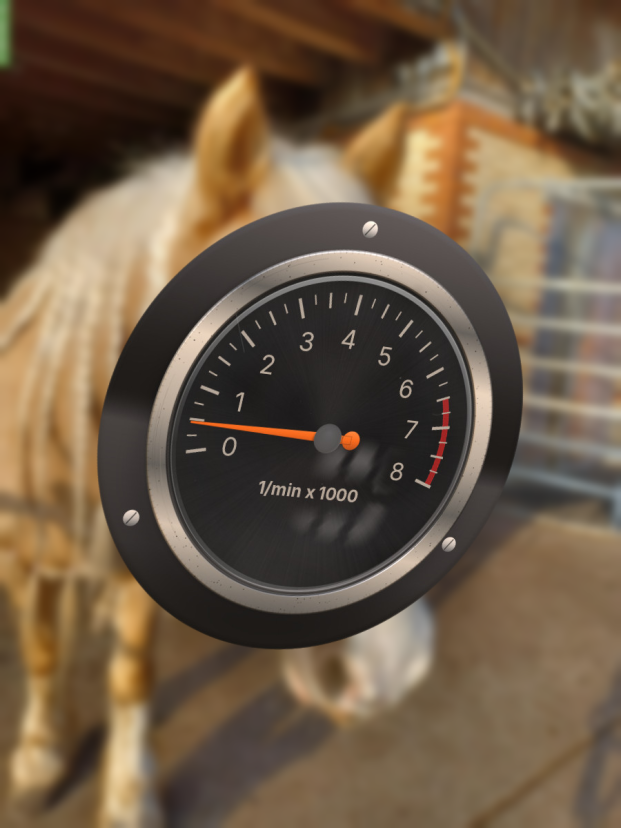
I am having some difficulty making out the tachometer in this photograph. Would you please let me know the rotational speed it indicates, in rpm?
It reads 500 rpm
